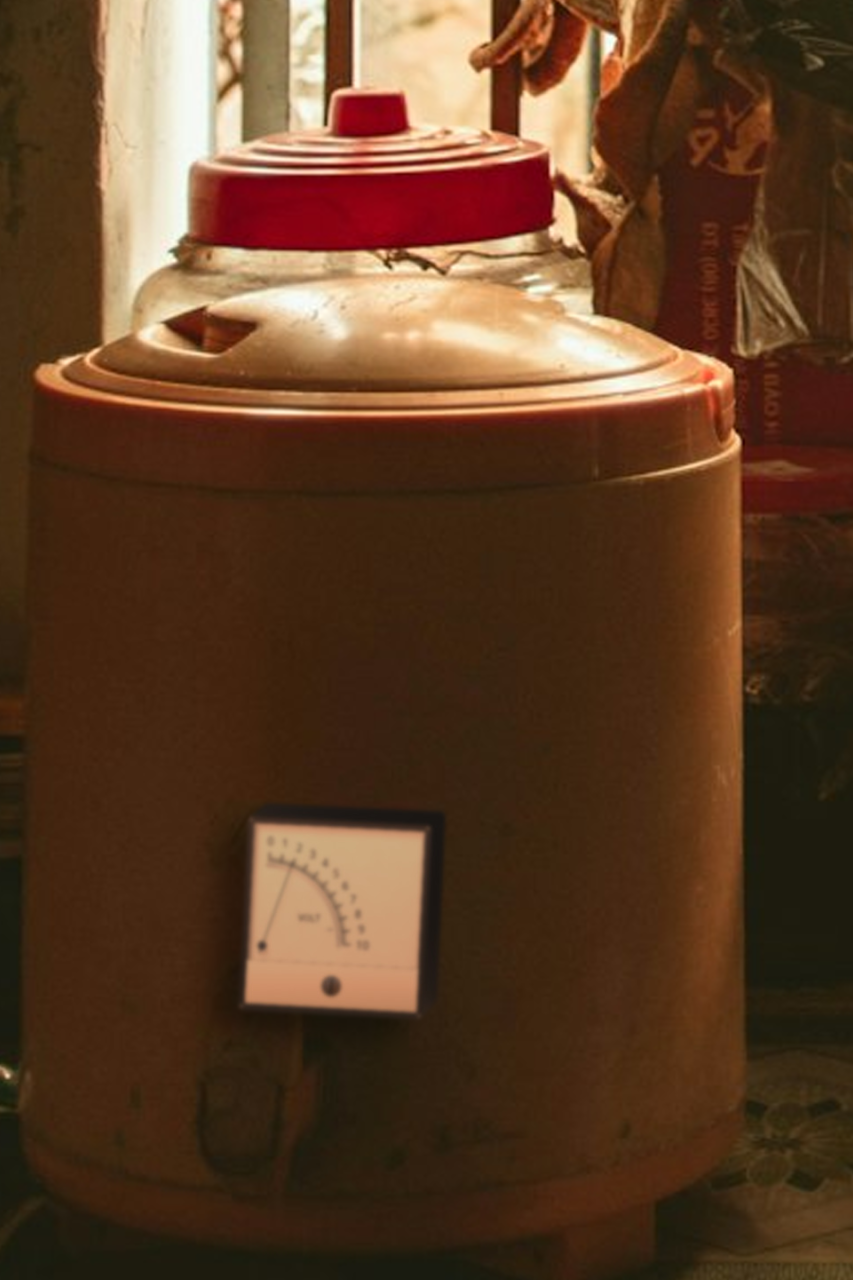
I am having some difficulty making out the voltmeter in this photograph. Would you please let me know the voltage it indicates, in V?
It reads 2 V
